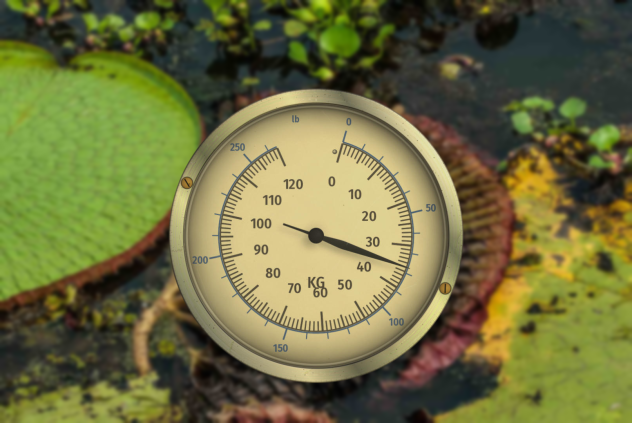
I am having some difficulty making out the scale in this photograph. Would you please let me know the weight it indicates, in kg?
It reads 35 kg
